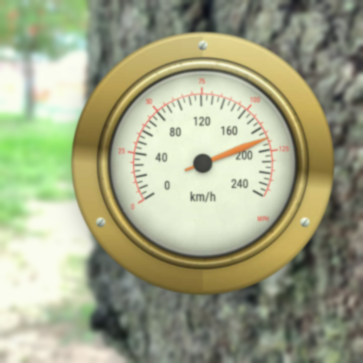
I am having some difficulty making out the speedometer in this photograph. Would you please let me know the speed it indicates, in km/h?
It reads 190 km/h
